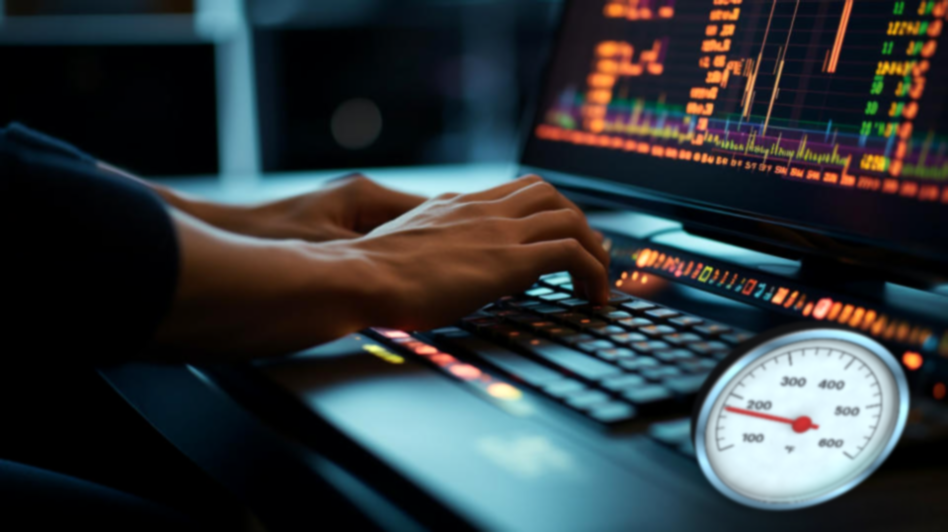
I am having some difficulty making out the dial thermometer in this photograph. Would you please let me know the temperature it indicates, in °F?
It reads 180 °F
